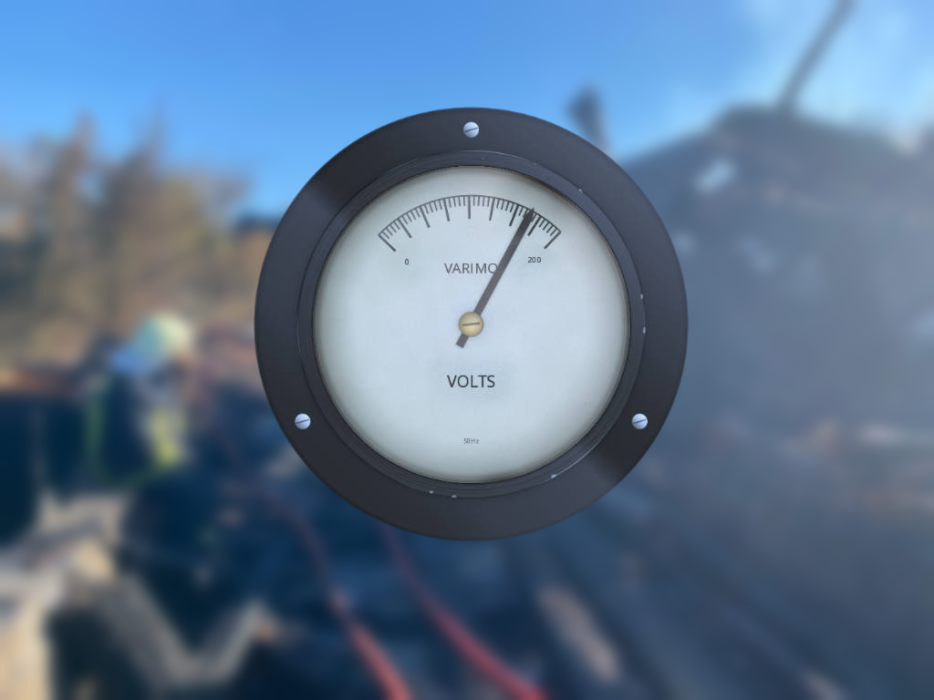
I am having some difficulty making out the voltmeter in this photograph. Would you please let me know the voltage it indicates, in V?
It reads 165 V
